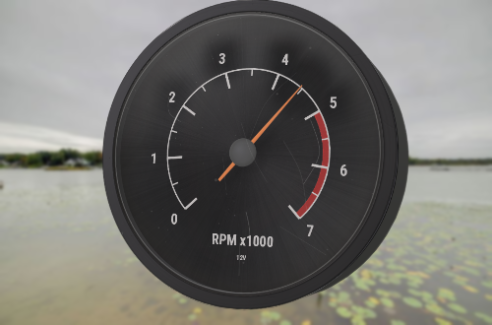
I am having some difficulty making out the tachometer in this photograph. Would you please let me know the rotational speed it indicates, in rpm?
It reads 4500 rpm
